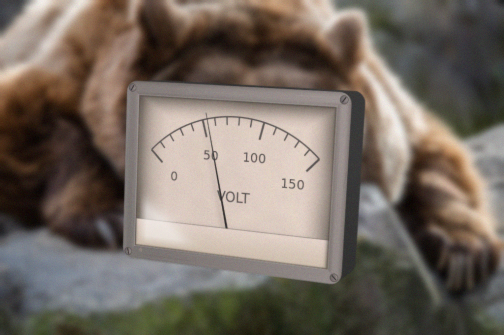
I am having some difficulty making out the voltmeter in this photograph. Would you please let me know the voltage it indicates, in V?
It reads 55 V
